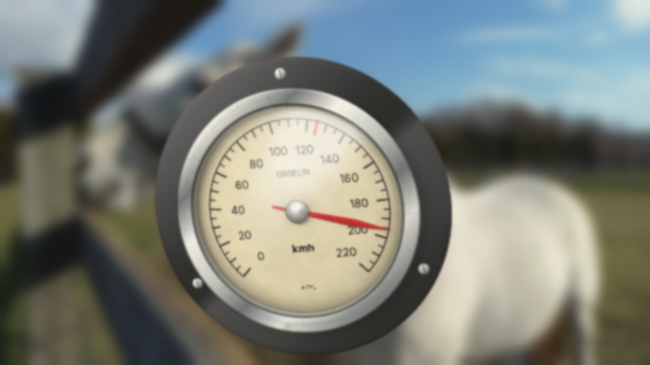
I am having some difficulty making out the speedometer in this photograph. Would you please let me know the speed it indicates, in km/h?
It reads 195 km/h
